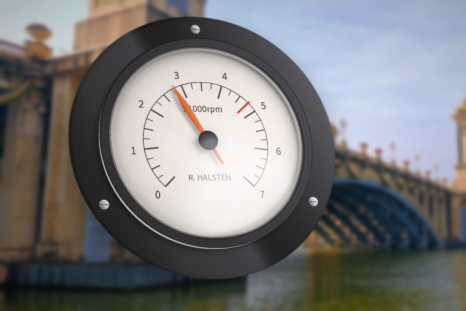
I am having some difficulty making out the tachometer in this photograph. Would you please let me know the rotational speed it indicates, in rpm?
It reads 2750 rpm
